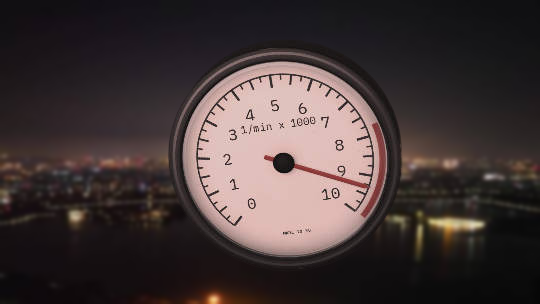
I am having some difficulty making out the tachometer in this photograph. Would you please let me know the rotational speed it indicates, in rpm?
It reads 9250 rpm
